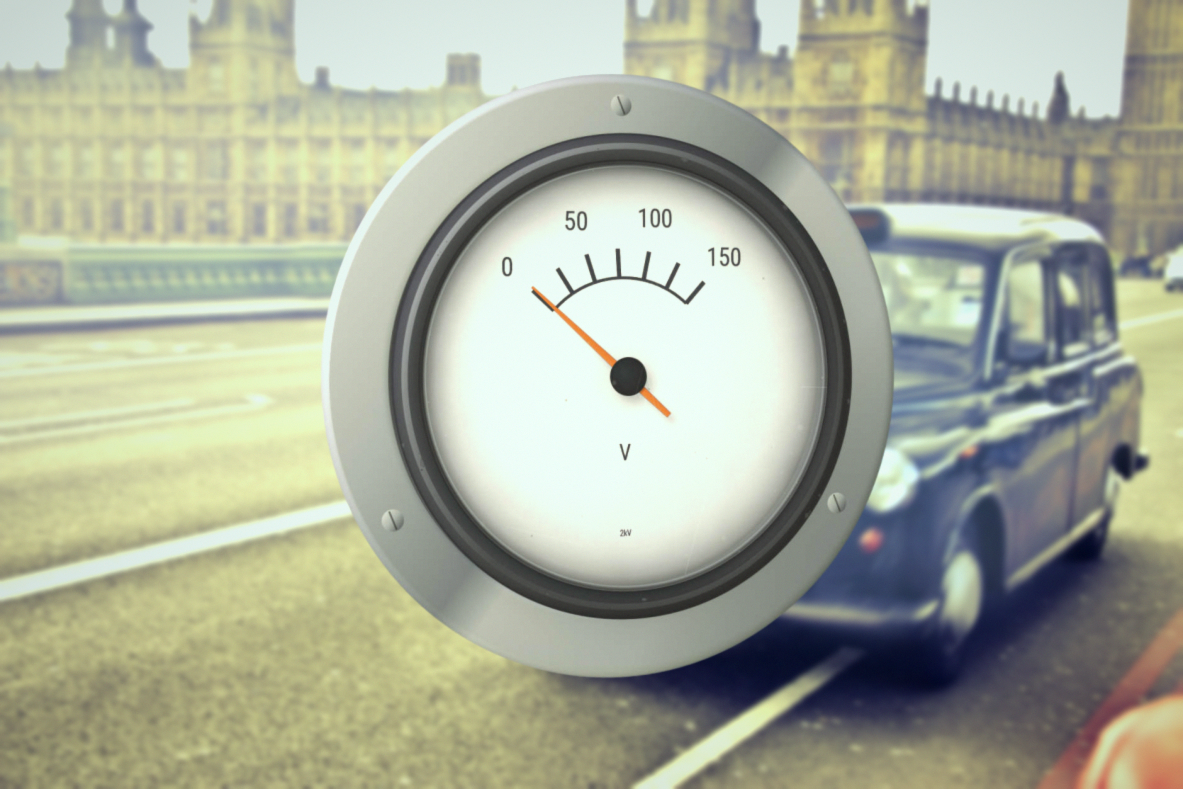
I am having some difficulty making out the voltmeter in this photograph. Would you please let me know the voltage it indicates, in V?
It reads 0 V
